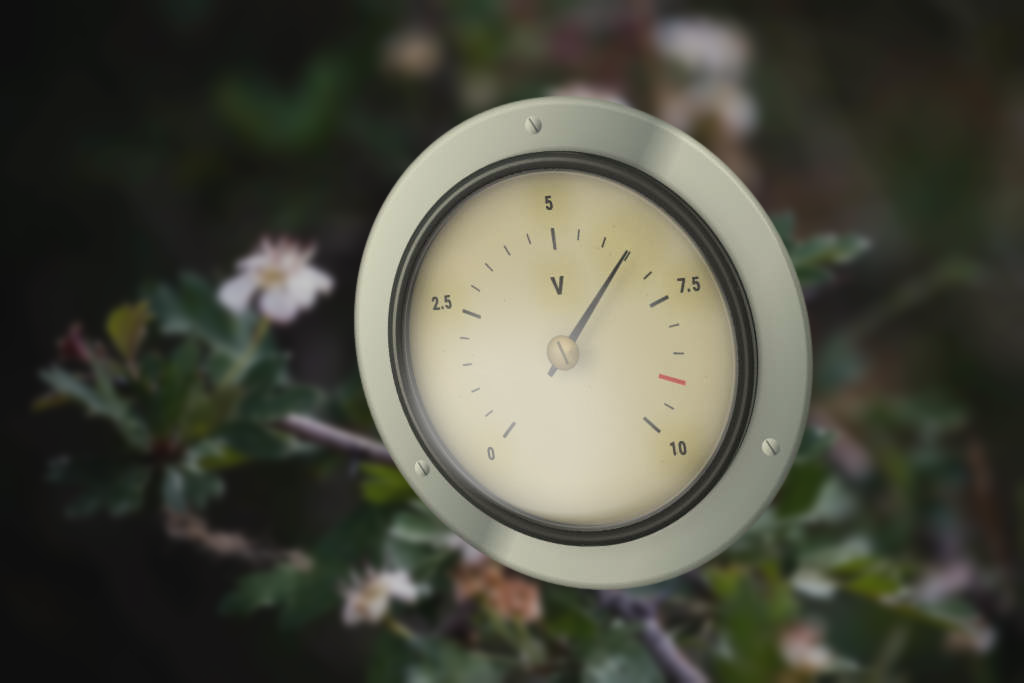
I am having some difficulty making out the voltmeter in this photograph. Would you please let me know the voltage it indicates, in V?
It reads 6.5 V
